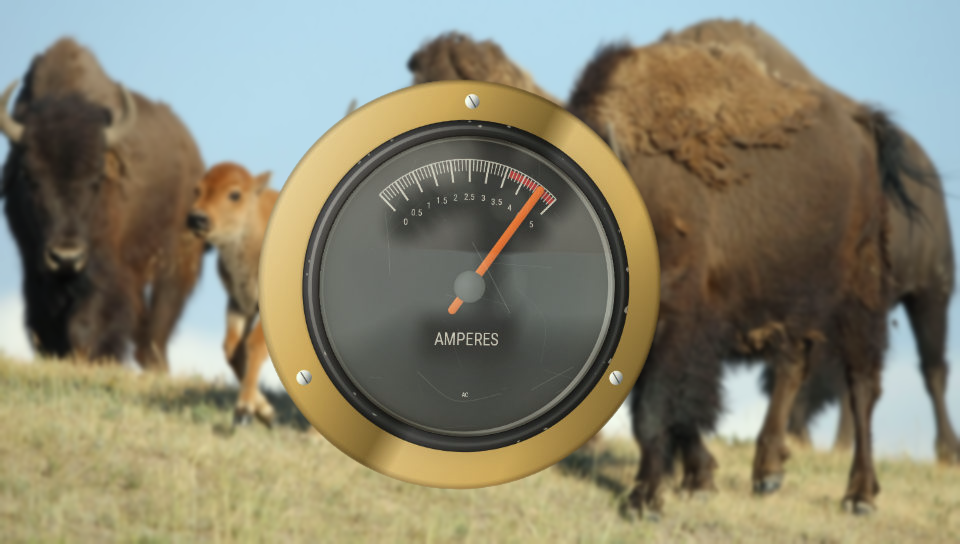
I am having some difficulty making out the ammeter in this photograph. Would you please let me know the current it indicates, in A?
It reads 4.5 A
